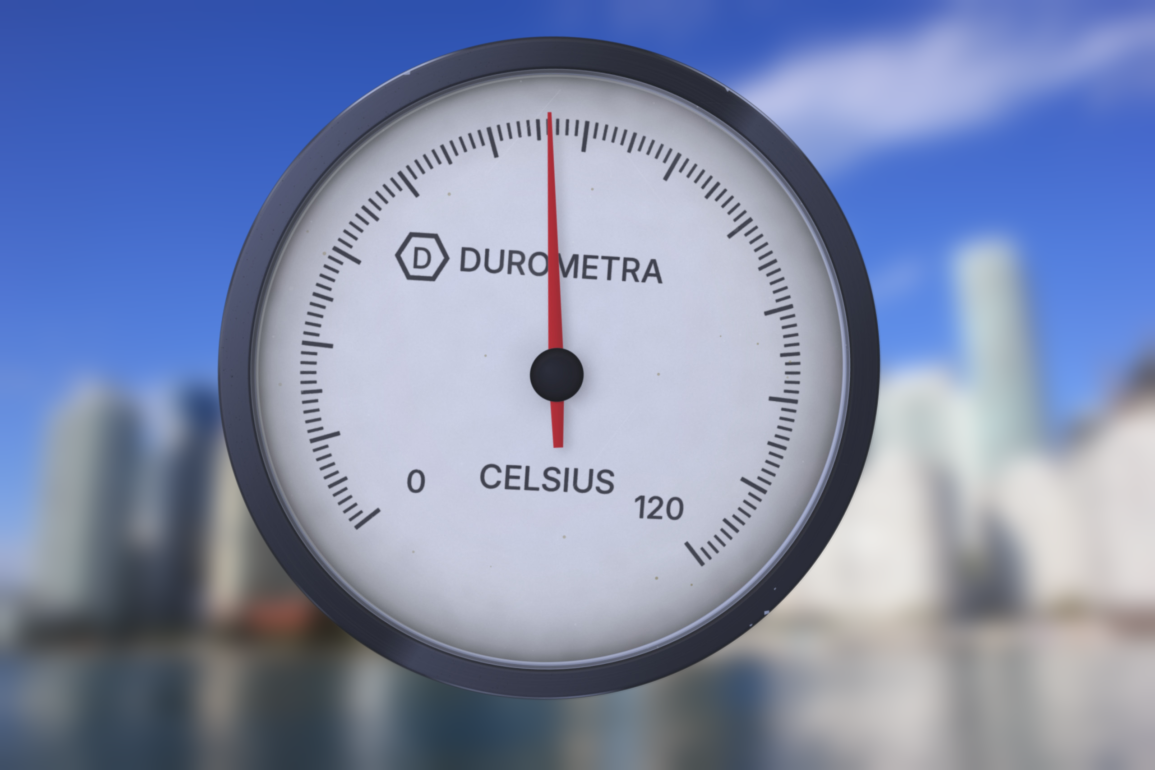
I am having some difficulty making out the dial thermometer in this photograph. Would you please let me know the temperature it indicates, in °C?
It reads 56 °C
